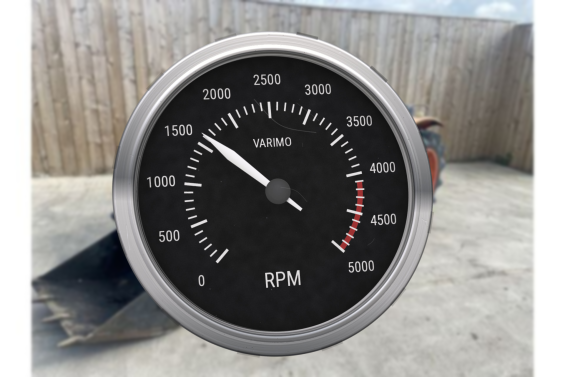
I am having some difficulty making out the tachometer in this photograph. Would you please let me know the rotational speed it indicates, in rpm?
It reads 1600 rpm
